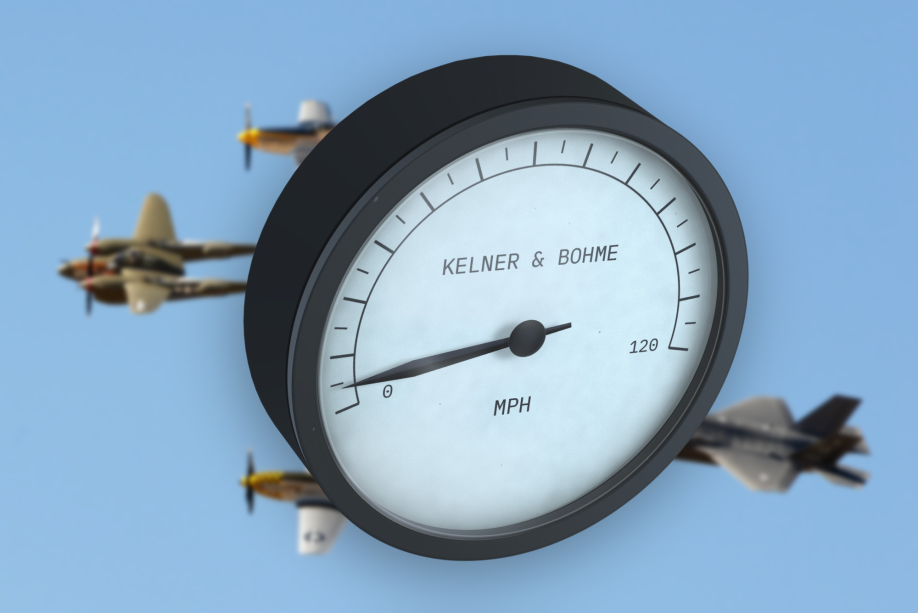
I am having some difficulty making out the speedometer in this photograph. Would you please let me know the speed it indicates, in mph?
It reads 5 mph
